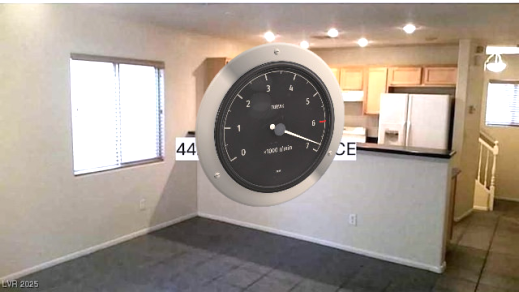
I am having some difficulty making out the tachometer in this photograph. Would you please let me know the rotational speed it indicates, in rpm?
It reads 6750 rpm
